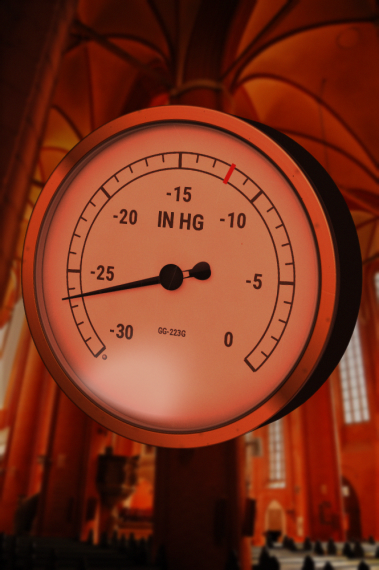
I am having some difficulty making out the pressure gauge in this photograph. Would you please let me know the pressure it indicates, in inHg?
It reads -26.5 inHg
